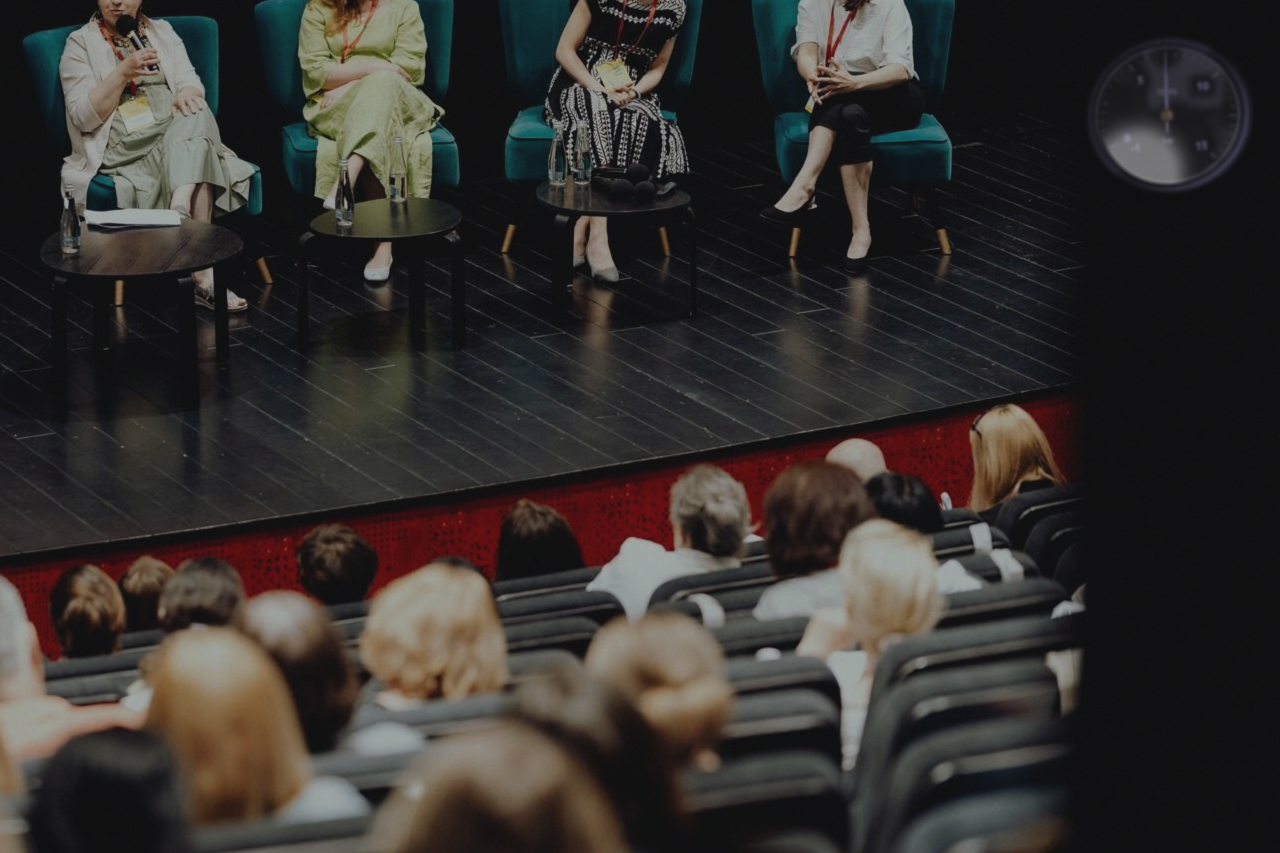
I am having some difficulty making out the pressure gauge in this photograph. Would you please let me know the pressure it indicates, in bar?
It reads 7 bar
